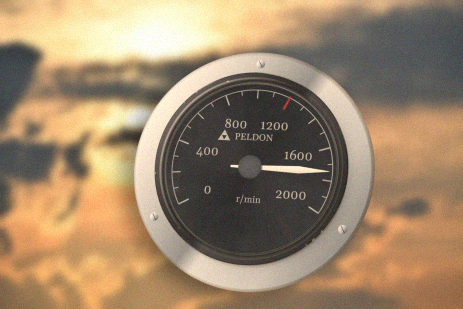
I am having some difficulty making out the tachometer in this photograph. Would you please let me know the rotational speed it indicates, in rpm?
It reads 1750 rpm
